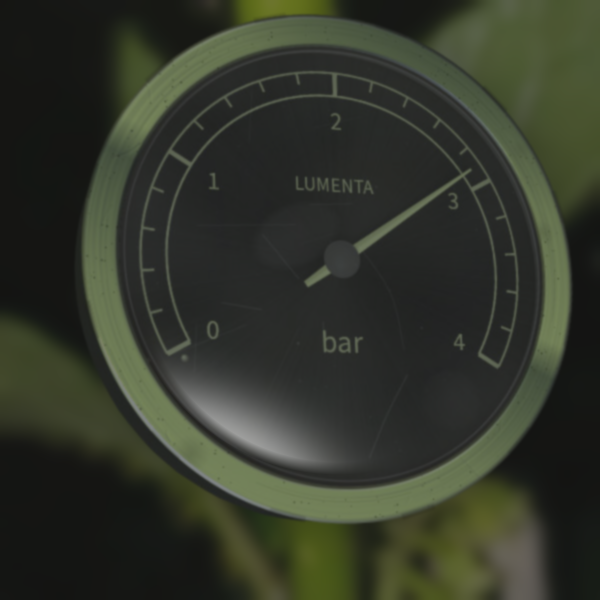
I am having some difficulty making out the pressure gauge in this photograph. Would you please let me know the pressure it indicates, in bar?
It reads 2.9 bar
